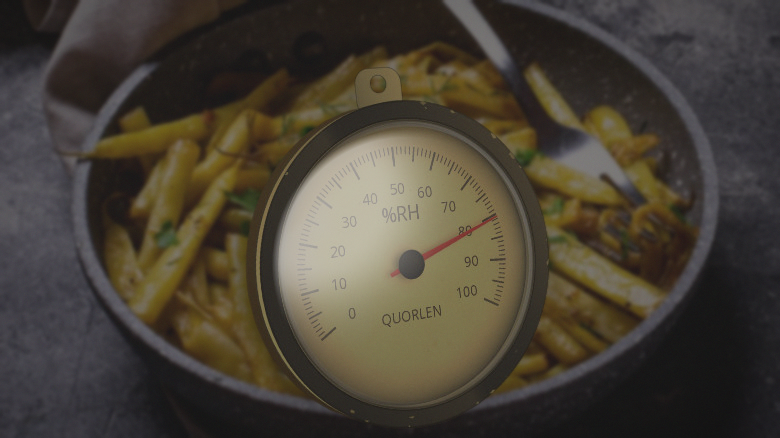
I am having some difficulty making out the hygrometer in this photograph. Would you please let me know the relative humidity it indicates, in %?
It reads 80 %
